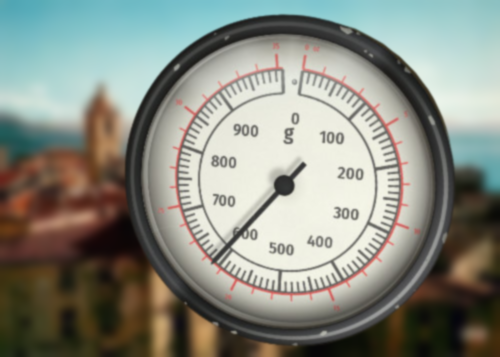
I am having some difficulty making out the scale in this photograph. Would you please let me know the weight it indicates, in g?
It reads 610 g
